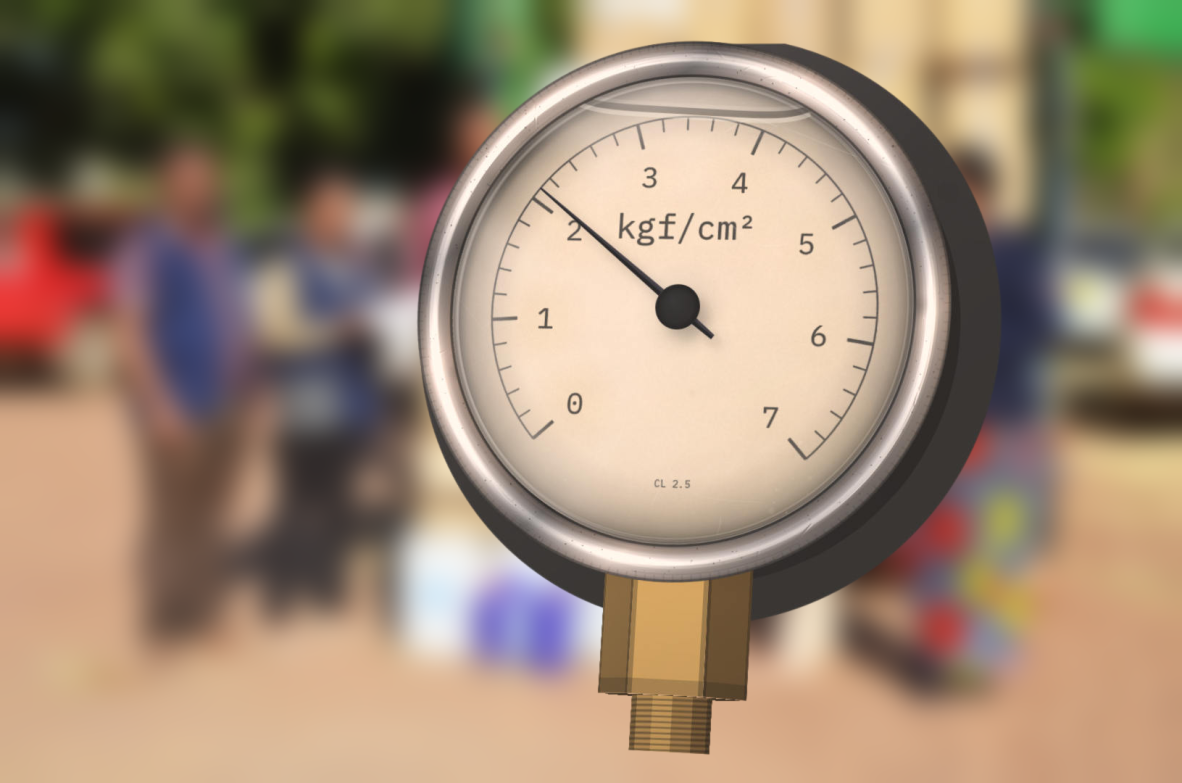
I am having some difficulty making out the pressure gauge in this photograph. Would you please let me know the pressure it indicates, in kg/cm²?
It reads 2.1 kg/cm²
